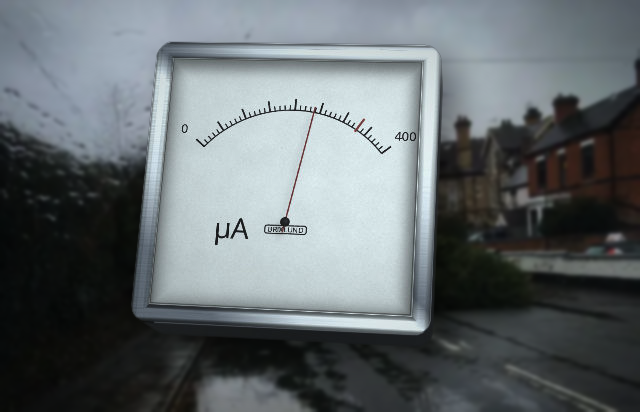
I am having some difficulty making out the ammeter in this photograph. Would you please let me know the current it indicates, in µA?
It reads 240 µA
